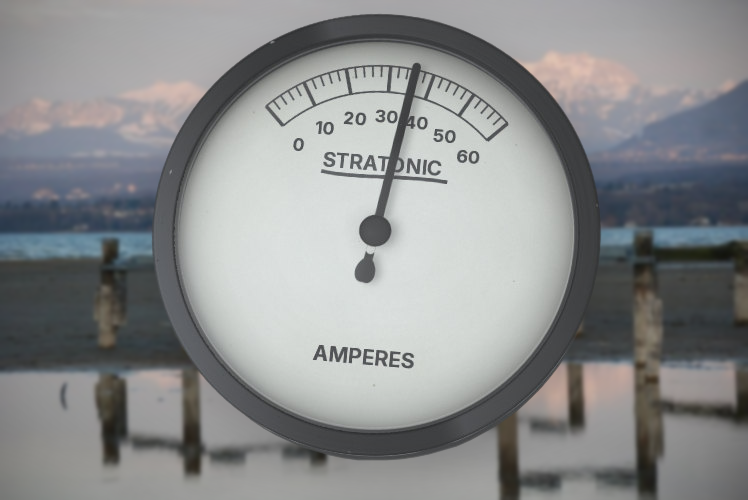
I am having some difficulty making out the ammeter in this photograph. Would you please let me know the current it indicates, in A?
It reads 36 A
